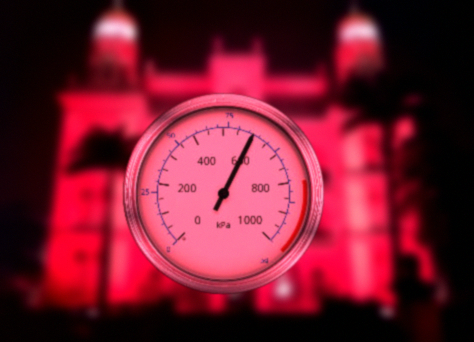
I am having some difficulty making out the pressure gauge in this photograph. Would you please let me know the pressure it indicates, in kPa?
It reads 600 kPa
